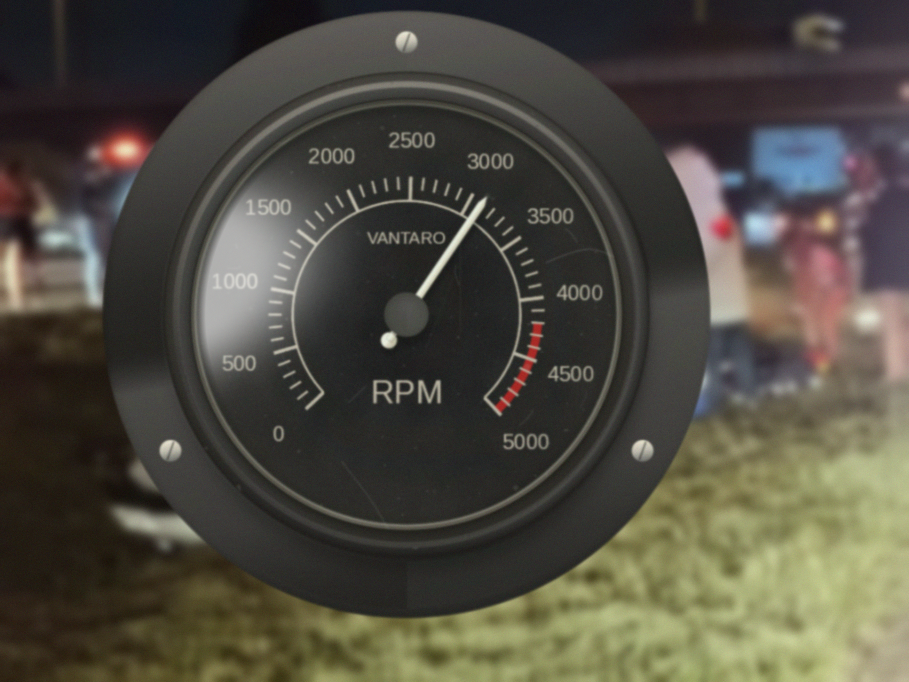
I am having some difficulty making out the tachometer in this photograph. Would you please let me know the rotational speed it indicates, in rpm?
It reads 3100 rpm
